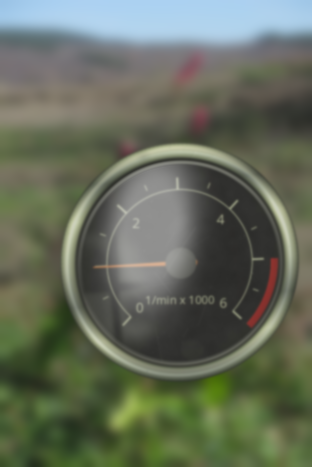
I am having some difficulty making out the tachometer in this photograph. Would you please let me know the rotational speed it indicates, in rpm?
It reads 1000 rpm
